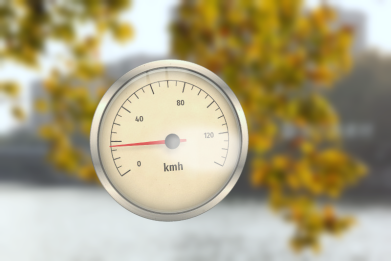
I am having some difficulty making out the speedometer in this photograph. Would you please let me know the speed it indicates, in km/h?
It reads 17.5 km/h
